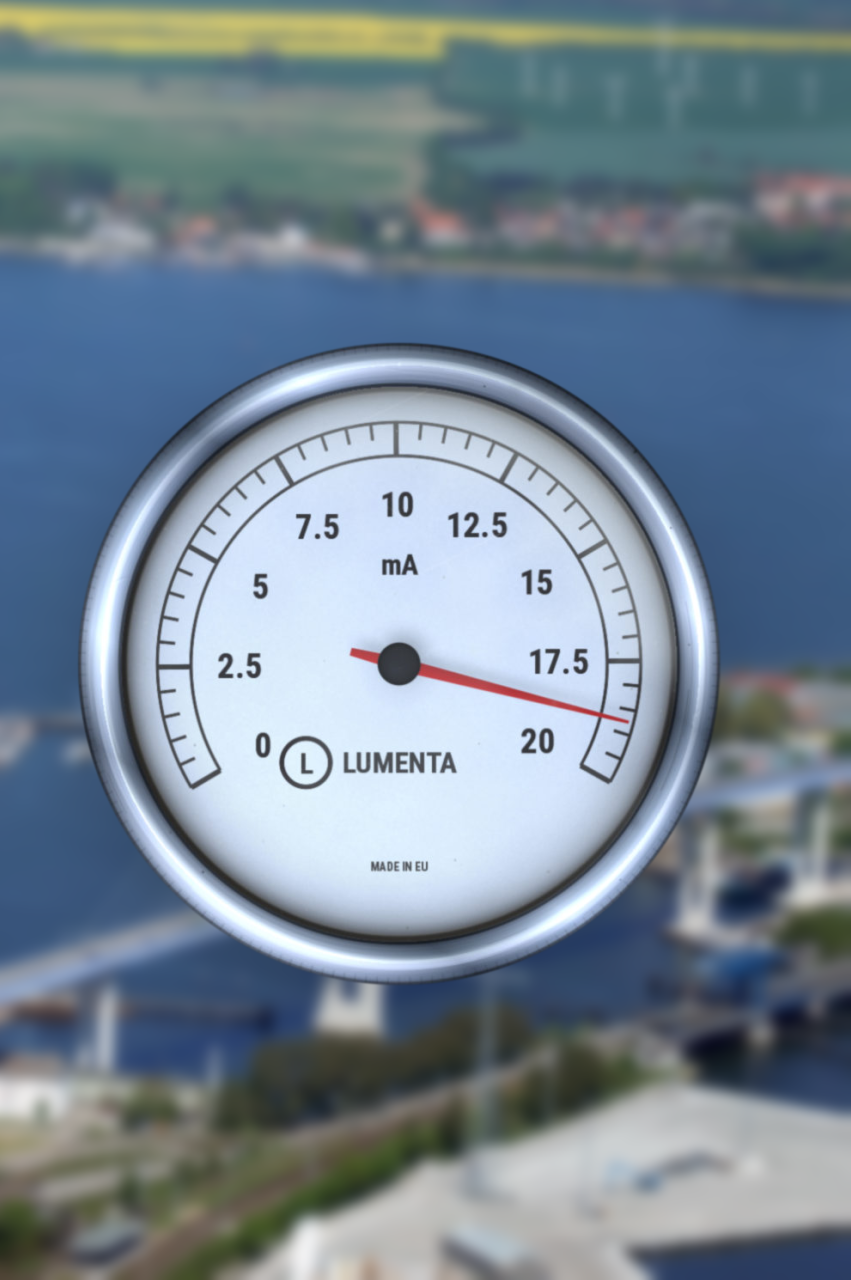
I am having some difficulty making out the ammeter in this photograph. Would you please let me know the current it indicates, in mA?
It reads 18.75 mA
